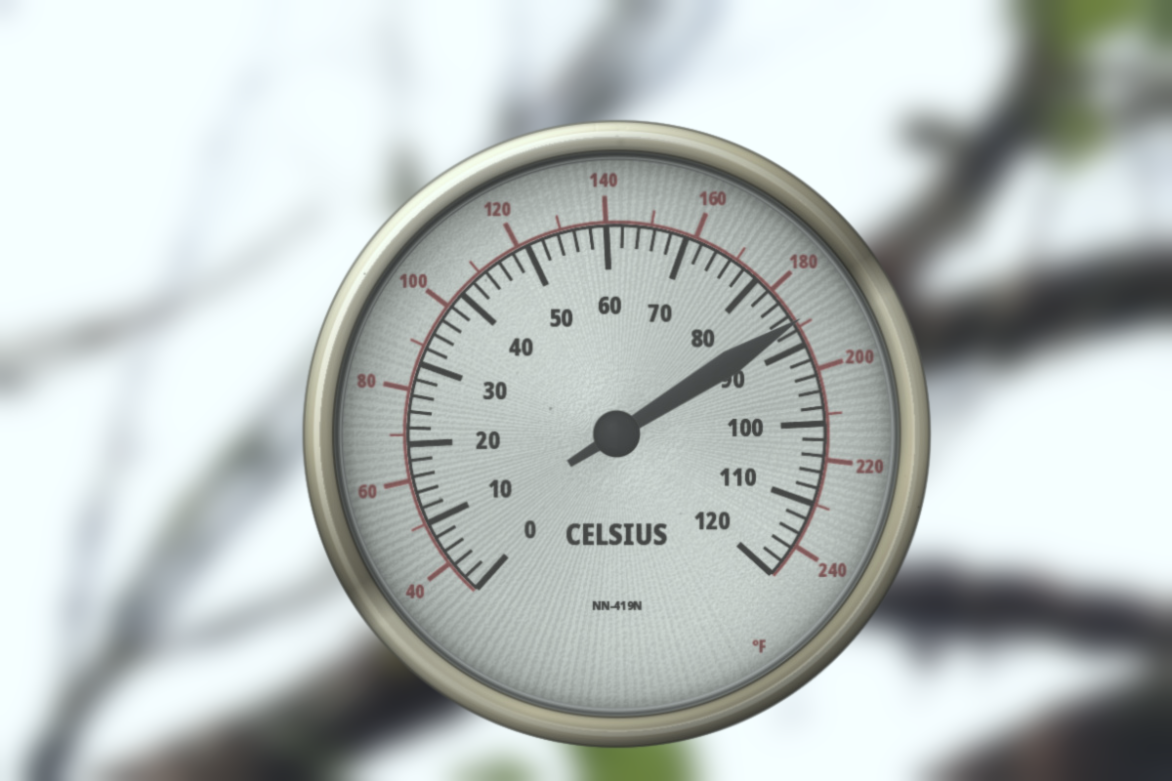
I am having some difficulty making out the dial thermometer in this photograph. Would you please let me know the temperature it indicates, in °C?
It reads 87 °C
